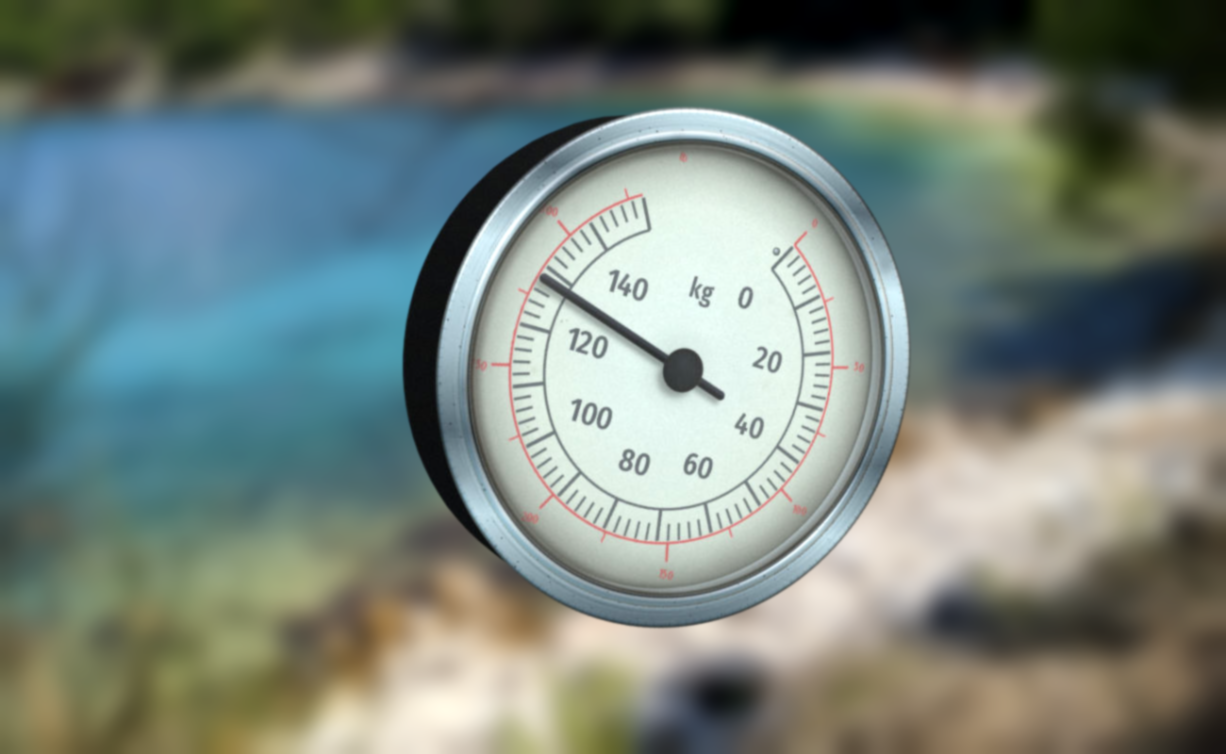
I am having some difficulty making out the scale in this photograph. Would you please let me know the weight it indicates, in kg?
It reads 128 kg
